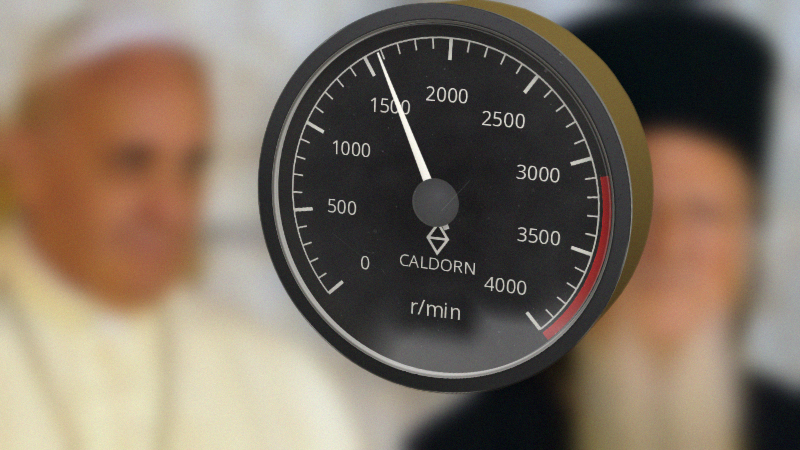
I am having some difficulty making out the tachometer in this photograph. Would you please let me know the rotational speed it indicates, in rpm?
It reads 1600 rpm
